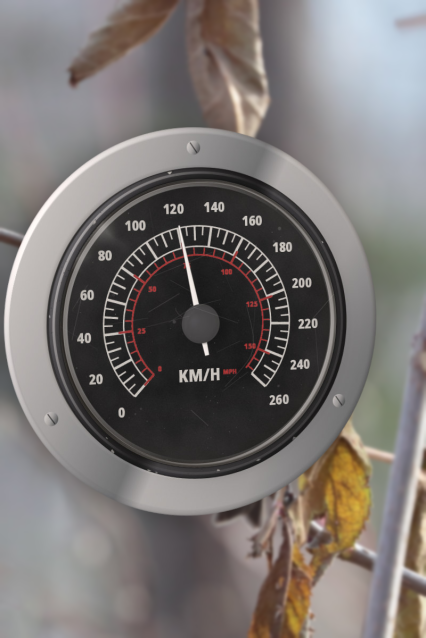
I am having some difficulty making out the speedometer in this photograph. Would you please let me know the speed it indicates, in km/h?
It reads 120 km/h
